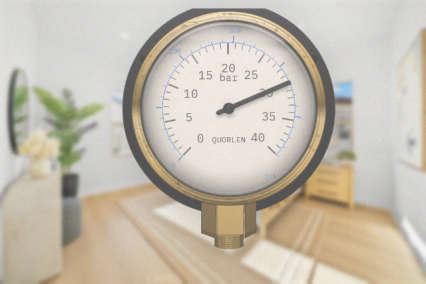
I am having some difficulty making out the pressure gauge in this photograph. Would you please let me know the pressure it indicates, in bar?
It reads 30 bar
